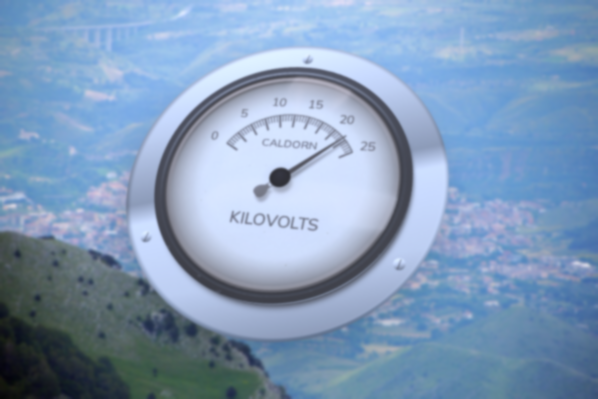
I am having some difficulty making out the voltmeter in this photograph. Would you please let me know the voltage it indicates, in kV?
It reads 22.5 kV
